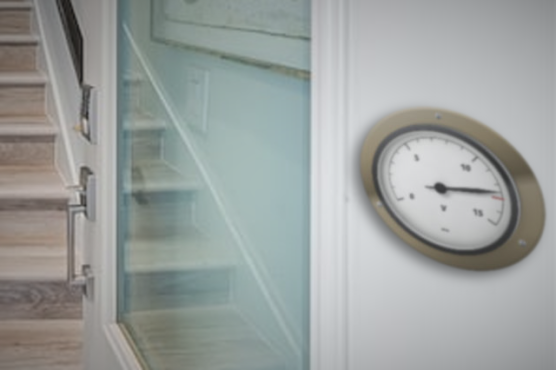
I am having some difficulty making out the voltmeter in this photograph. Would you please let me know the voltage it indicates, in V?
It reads 12.5 V
